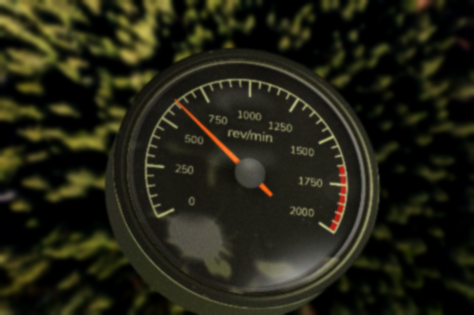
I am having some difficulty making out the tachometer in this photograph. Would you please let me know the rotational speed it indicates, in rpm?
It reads 600 rpm
